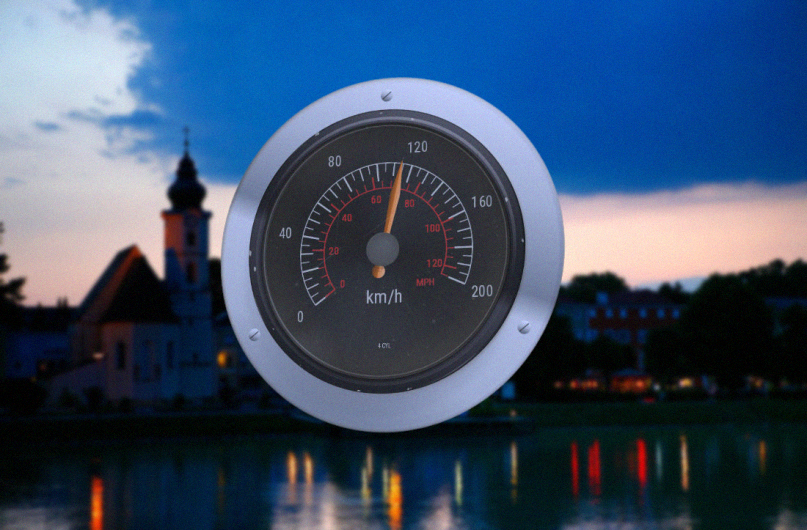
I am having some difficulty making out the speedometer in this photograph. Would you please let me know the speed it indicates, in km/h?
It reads 115 km/h
